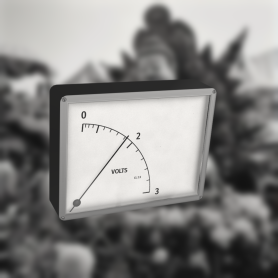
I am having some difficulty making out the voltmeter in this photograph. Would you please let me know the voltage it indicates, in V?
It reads 1.8 V
